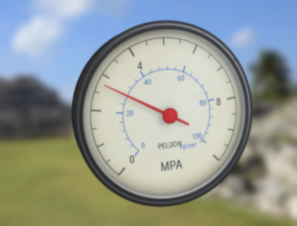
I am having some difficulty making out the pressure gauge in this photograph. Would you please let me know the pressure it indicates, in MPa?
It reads 2.75 MPa
